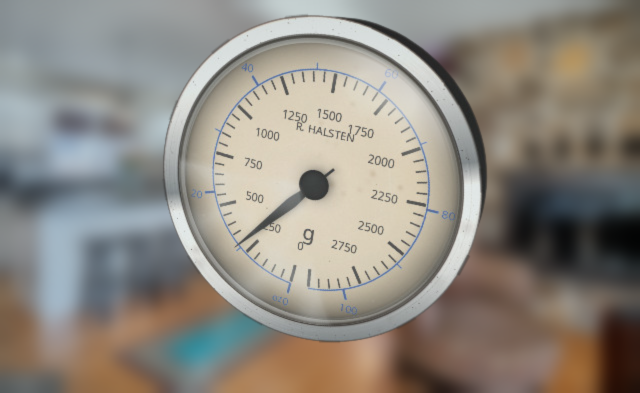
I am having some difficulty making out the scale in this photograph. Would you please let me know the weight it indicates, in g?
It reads 300 g
